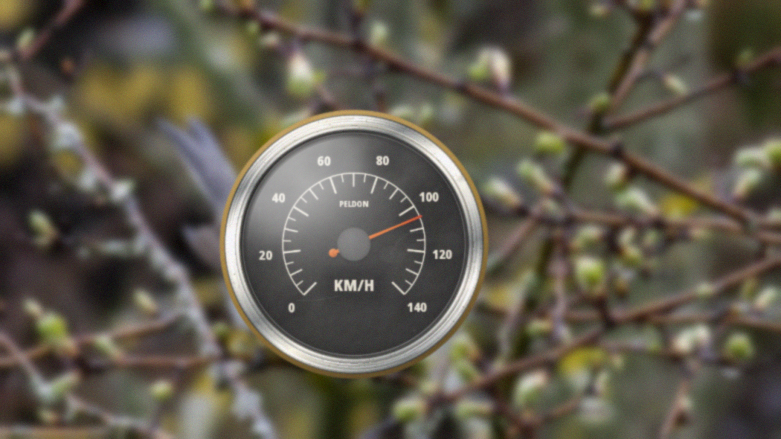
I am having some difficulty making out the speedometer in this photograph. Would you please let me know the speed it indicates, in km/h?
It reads 105 km/h
